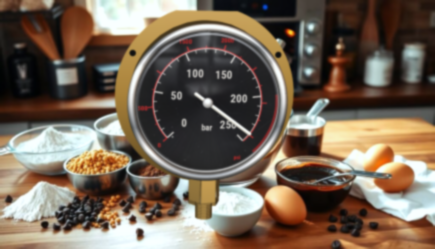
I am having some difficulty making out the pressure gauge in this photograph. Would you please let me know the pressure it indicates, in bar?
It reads 240 bar
